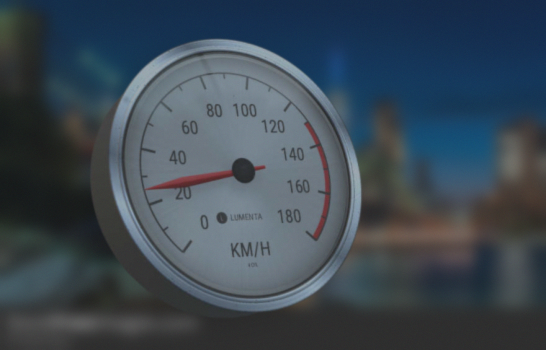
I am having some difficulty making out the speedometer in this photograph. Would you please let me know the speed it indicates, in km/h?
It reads 25 km/h
